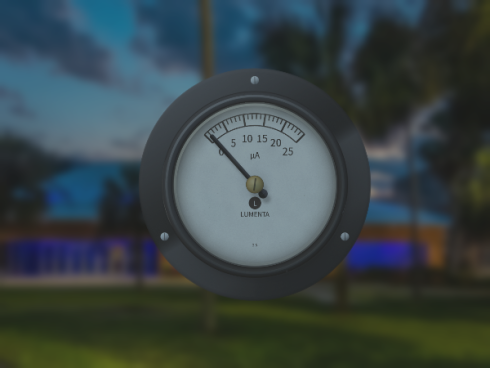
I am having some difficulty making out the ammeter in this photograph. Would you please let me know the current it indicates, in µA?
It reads 1 µA
